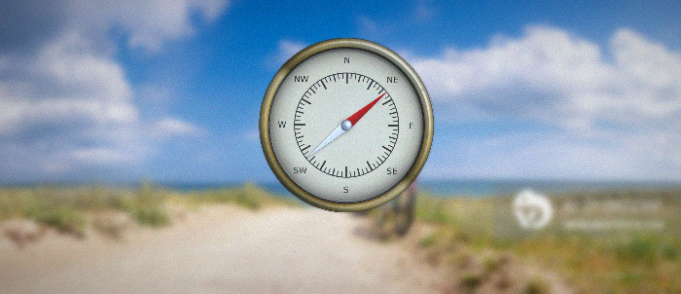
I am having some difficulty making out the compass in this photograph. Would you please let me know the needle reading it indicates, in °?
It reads 50 °
